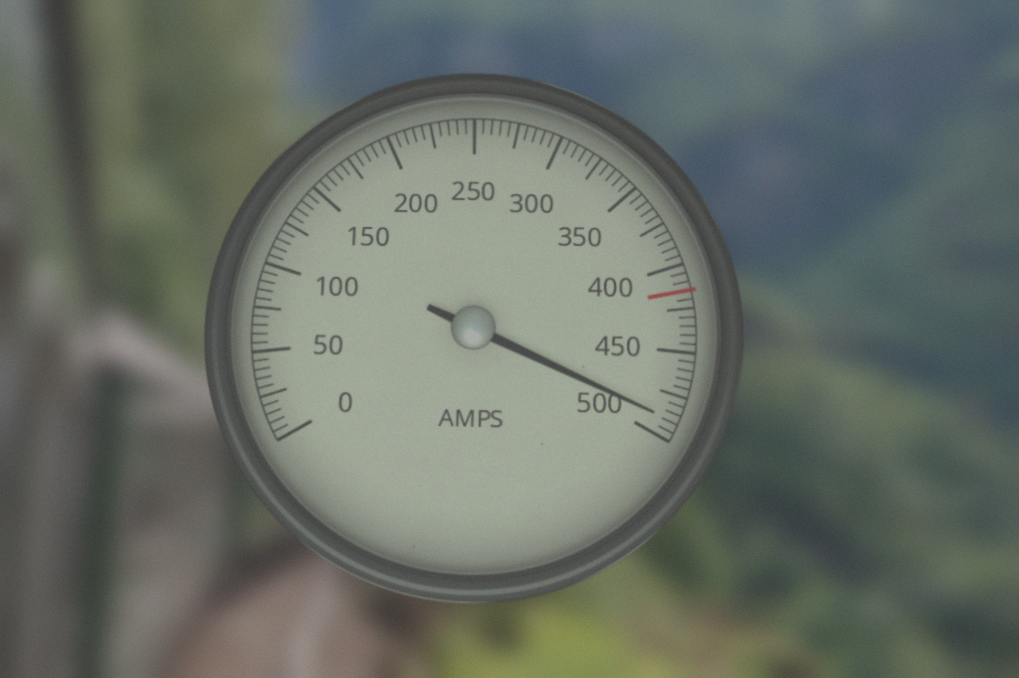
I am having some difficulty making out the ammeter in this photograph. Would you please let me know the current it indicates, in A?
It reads 490 A
